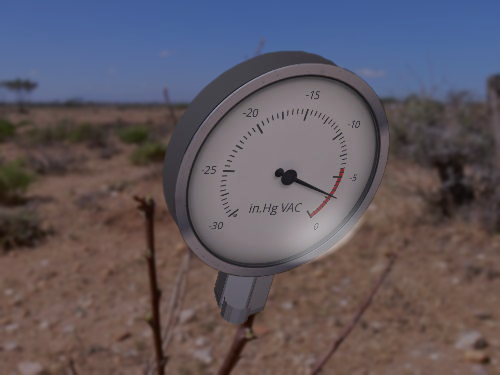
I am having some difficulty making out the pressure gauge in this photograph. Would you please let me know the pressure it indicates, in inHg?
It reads -3 inHg
